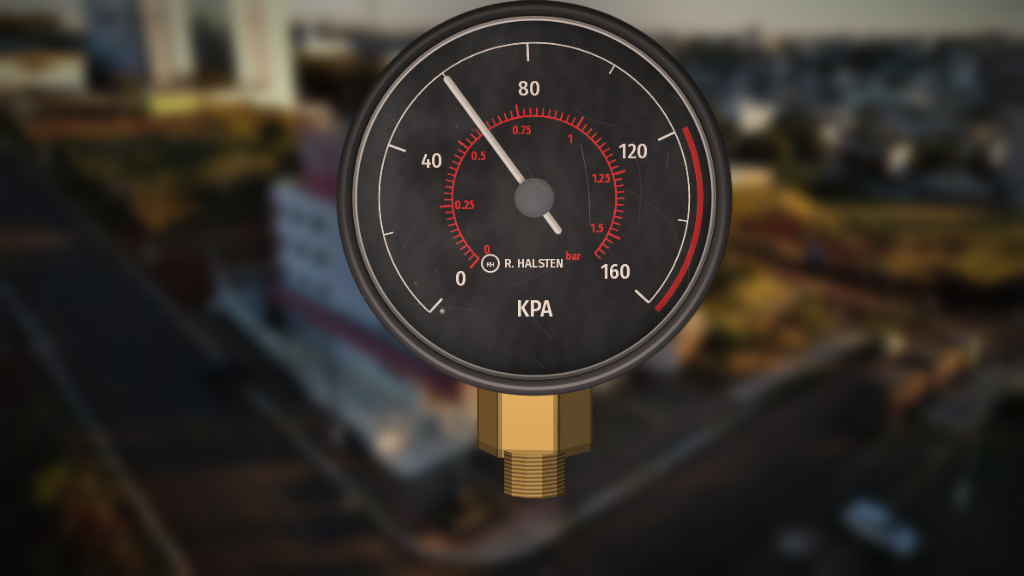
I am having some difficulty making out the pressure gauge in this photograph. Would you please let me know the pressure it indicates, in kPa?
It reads 60 kPa
